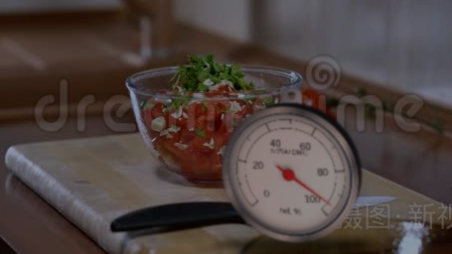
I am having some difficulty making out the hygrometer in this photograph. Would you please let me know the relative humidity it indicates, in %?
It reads 95 %
